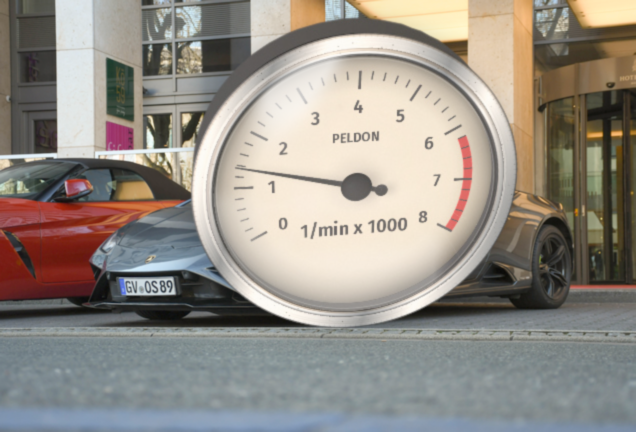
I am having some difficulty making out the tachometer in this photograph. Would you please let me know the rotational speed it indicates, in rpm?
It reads 1400 rpm
